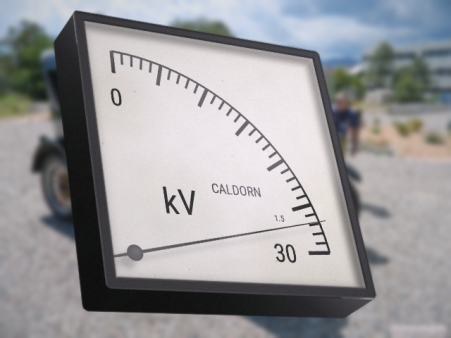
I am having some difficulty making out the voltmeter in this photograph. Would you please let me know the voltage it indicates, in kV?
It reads 27 kV
